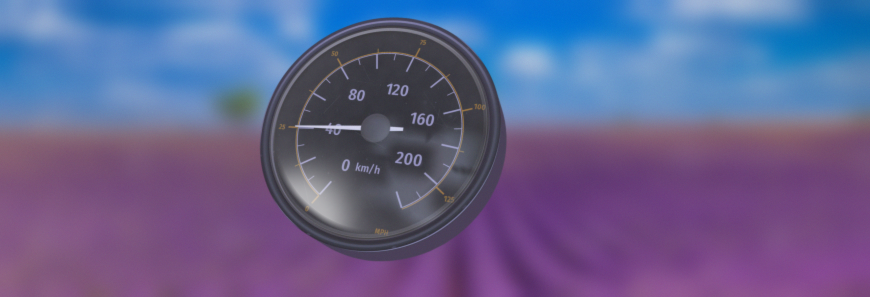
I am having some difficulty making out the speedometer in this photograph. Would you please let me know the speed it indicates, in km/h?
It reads 40 km/h
